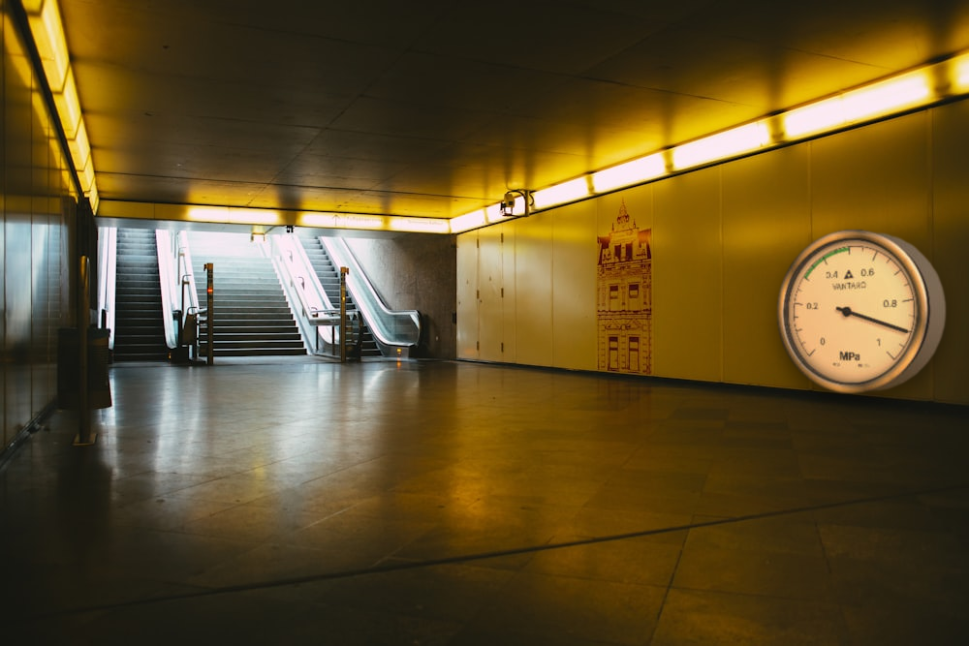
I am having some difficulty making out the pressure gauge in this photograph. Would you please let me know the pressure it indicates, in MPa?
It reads 0.9 MPa
